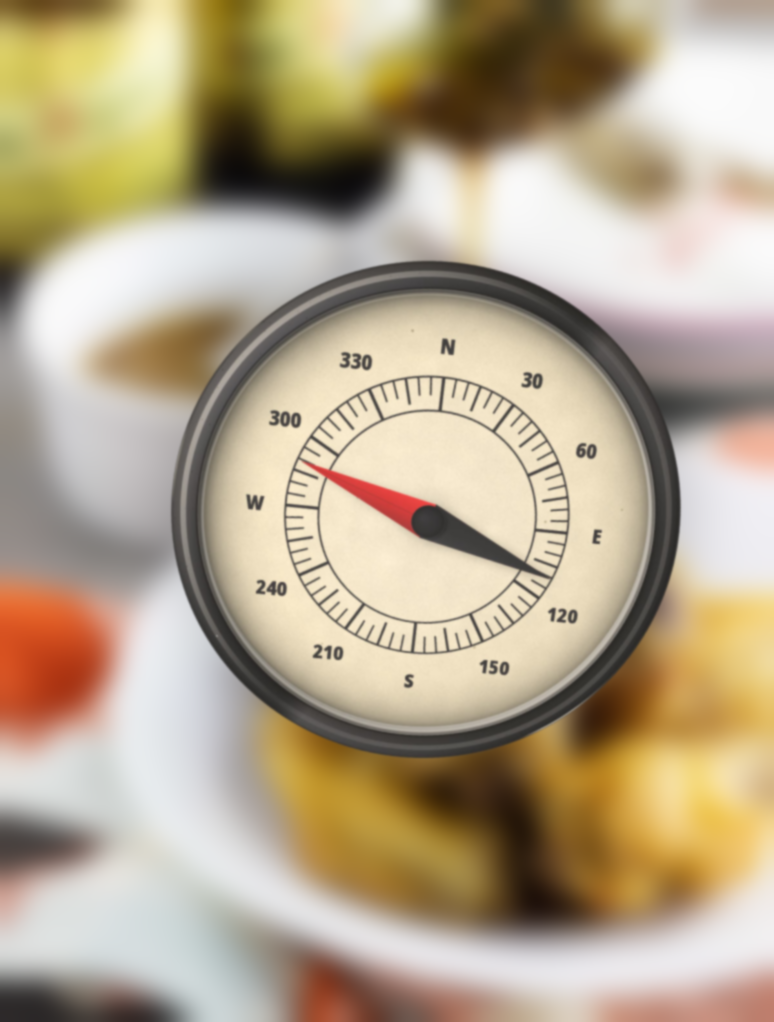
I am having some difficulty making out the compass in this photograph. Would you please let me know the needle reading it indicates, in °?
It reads 290 °
